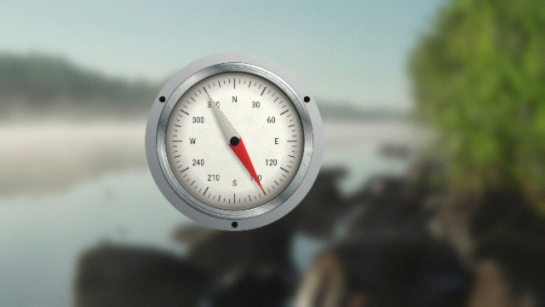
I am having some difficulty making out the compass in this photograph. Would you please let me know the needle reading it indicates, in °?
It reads 150 °
